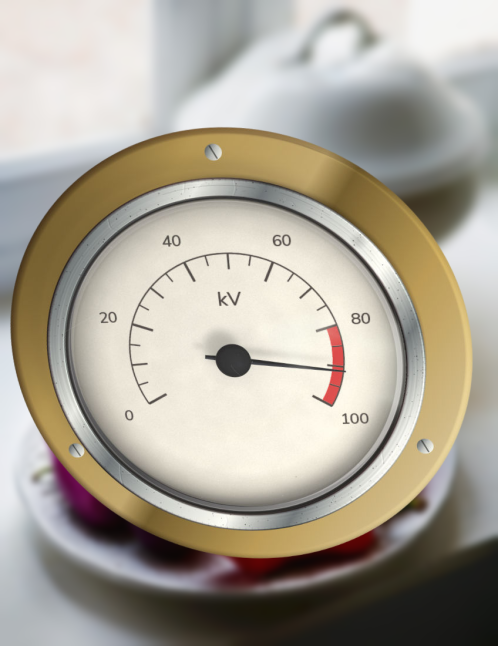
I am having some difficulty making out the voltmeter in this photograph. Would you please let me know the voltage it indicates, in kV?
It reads 90 kV
